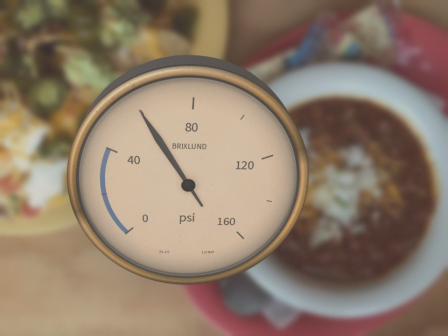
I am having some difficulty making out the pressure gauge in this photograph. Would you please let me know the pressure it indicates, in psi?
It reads 60 psi
